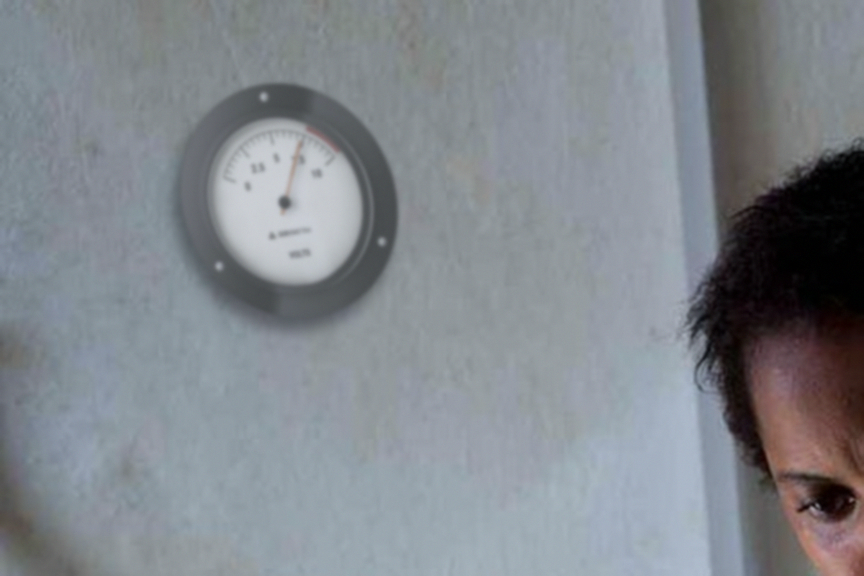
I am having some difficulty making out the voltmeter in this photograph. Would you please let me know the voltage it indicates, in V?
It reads 7.5 V
